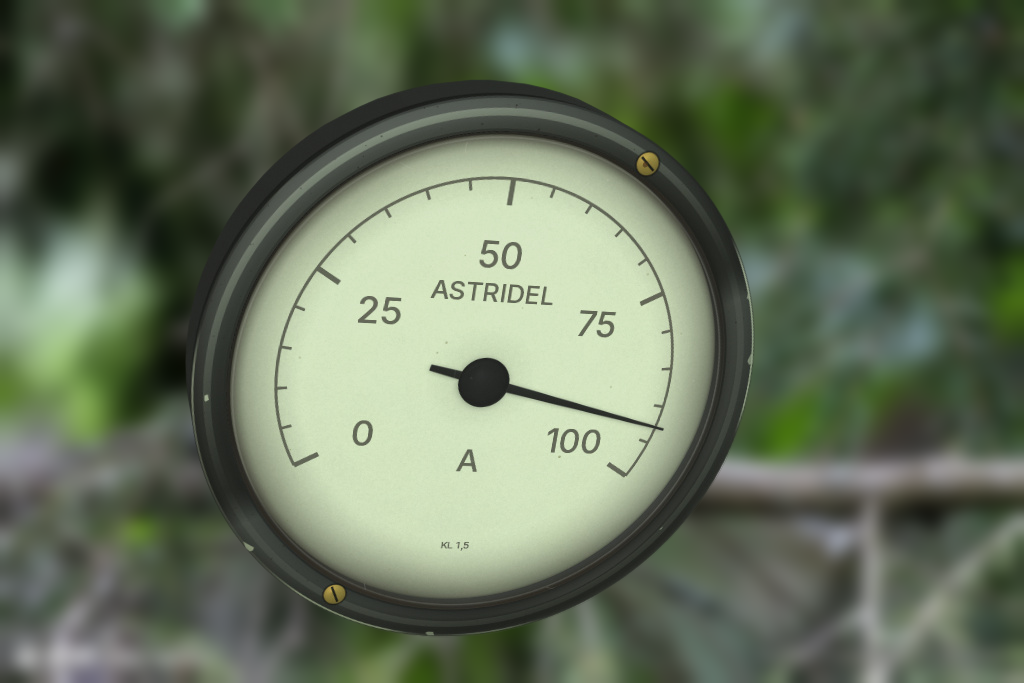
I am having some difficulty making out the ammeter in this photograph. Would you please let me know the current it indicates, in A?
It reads 92.5 A
